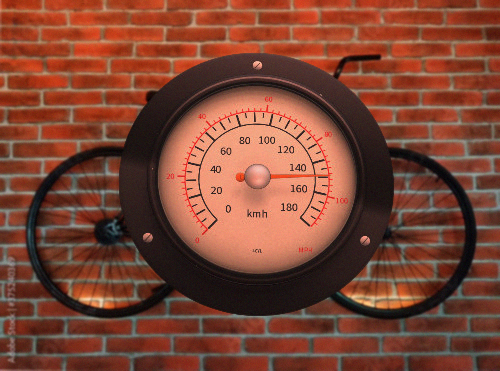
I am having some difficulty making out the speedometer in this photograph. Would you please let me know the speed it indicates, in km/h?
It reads 150 km/h
